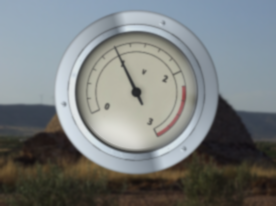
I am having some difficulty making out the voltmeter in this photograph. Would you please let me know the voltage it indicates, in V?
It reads 1 V
